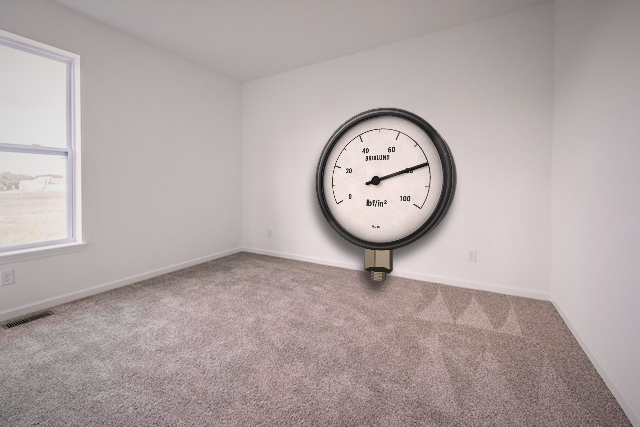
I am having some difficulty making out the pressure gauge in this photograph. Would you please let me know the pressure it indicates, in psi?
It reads 80 psi
